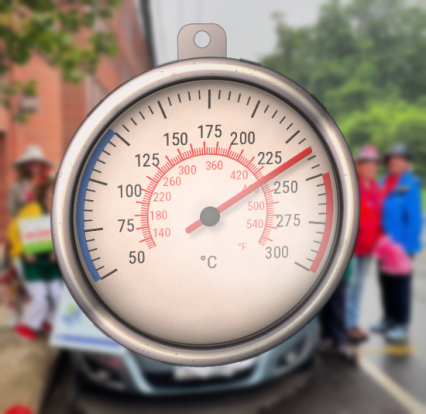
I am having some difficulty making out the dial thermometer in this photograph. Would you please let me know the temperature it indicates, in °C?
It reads 235 °C
